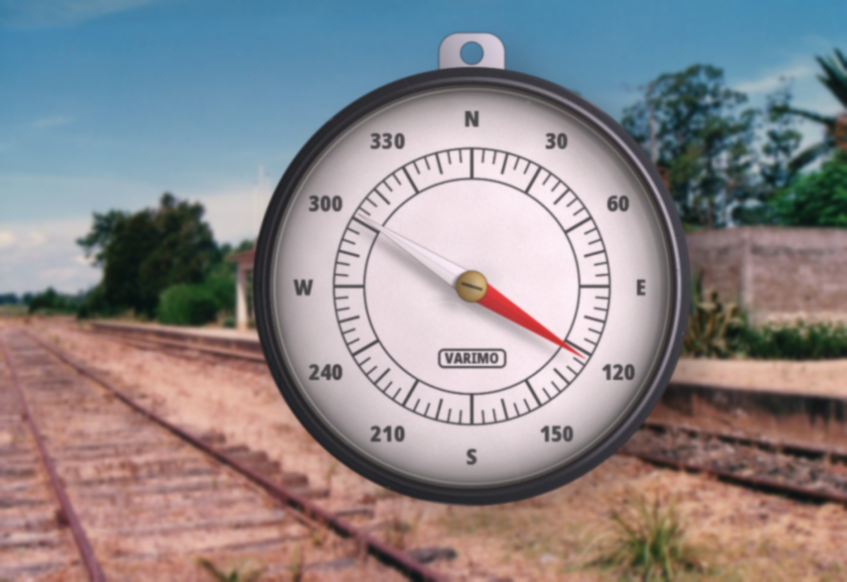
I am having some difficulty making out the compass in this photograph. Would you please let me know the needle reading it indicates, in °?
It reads 122.5 °
